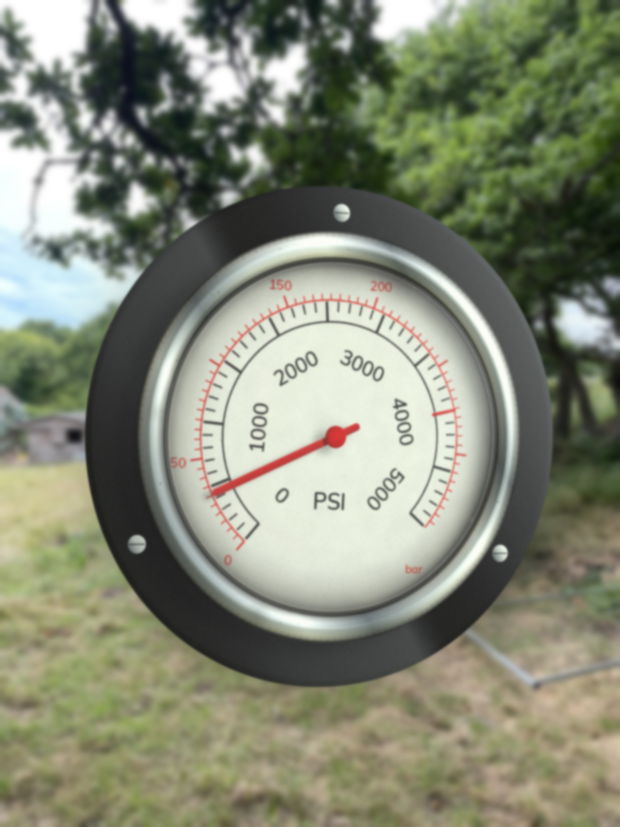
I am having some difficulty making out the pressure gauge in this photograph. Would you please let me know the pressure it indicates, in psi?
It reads 450 psi
